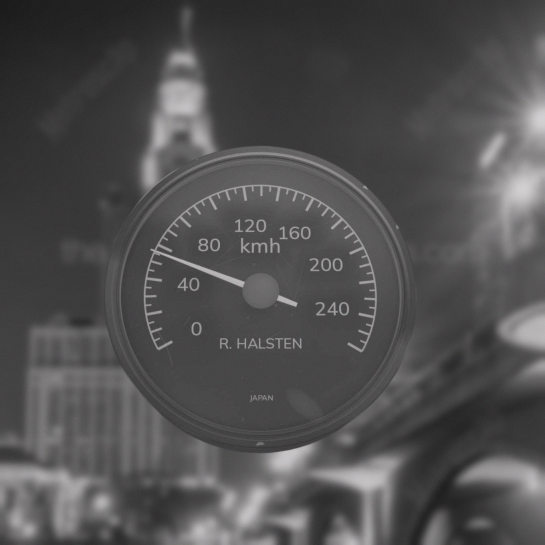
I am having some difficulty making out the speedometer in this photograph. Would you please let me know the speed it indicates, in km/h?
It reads 55 km/h
